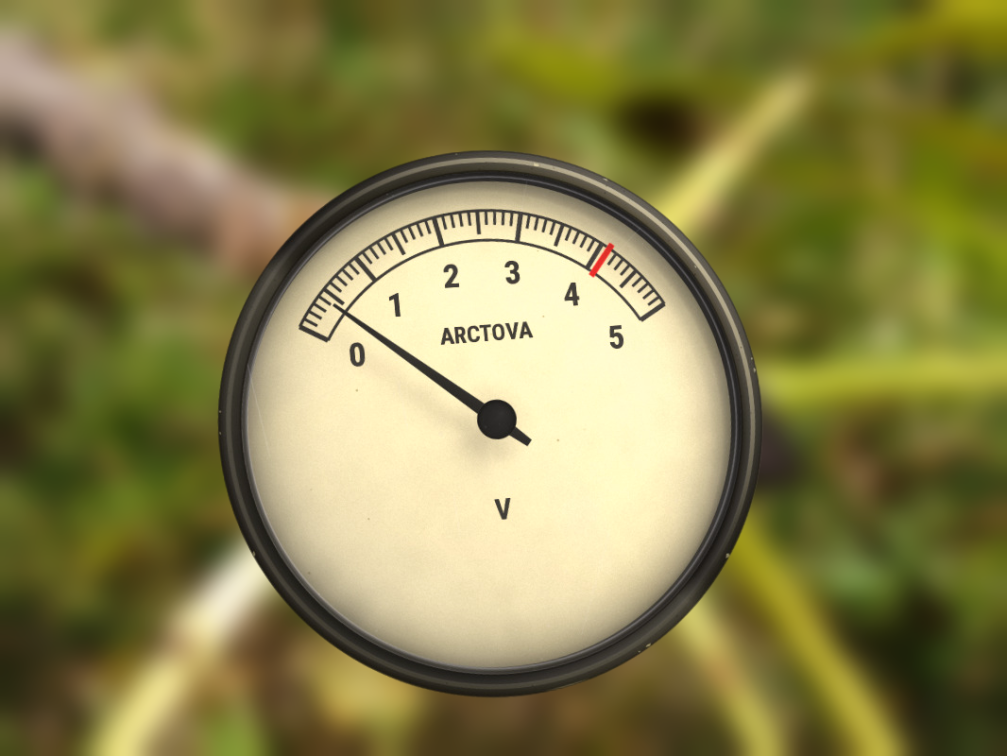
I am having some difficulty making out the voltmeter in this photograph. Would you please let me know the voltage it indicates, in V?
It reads 0.4 V
